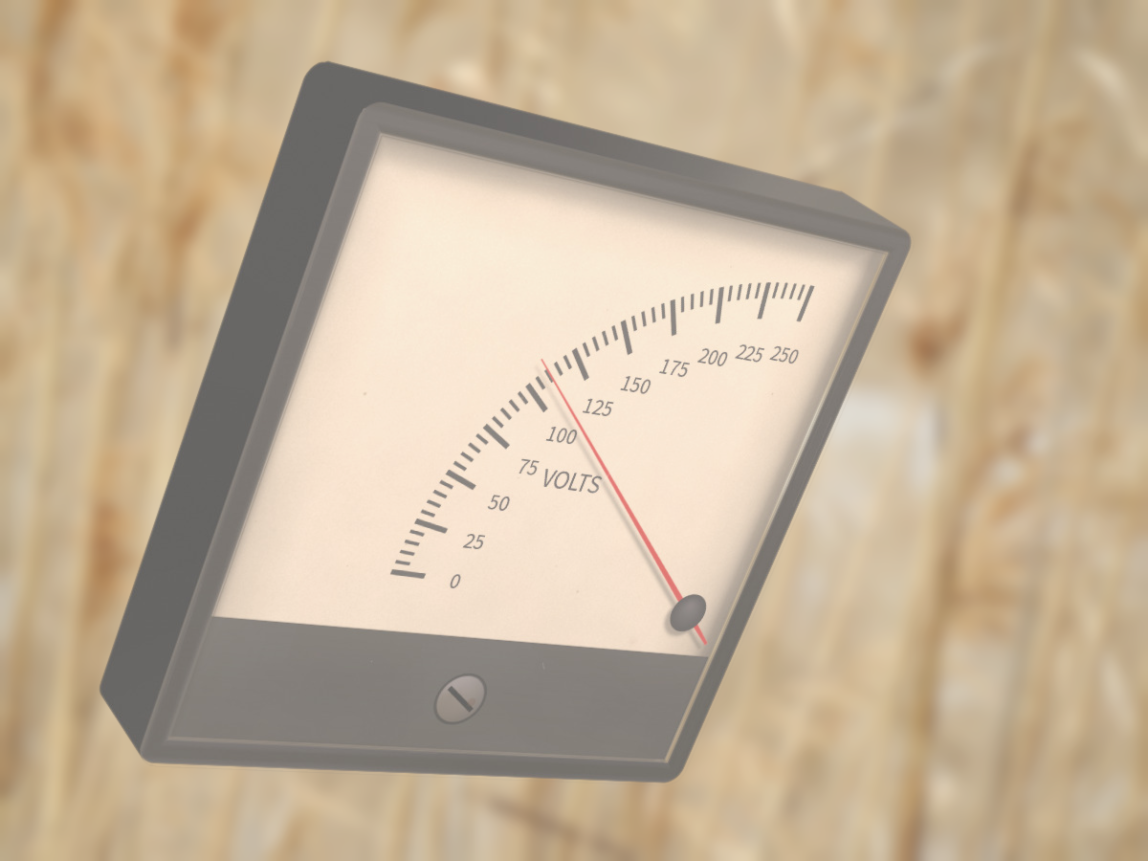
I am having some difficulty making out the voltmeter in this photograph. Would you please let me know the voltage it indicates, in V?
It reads 110 V
